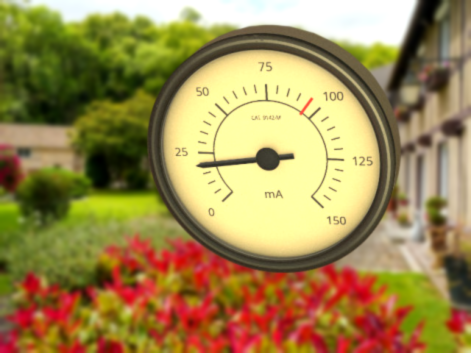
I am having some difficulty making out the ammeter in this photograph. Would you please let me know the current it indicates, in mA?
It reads 20 mA
